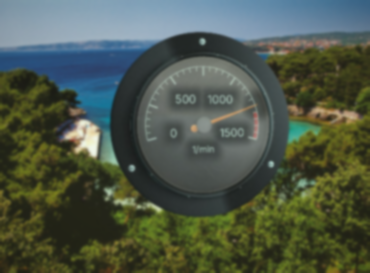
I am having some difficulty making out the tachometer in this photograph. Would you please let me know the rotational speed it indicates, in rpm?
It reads 1250 rpm
